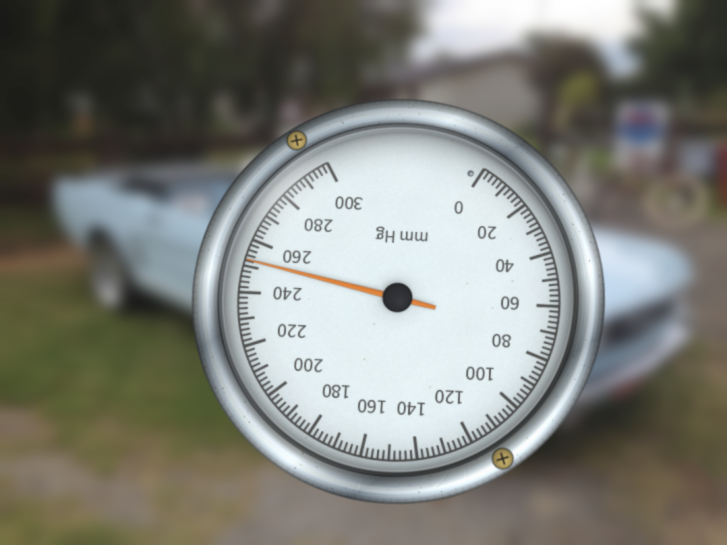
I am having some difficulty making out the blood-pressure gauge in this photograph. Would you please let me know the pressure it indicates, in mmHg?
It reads 252 mmHg
